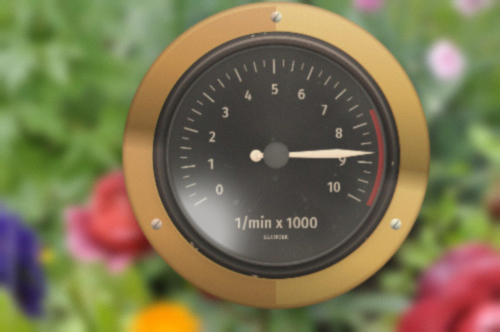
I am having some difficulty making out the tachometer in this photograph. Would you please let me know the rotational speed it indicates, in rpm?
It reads 8750 rpm
